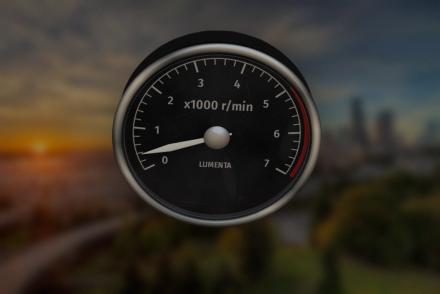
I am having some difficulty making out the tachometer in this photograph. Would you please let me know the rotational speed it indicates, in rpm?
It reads 400 rpm
